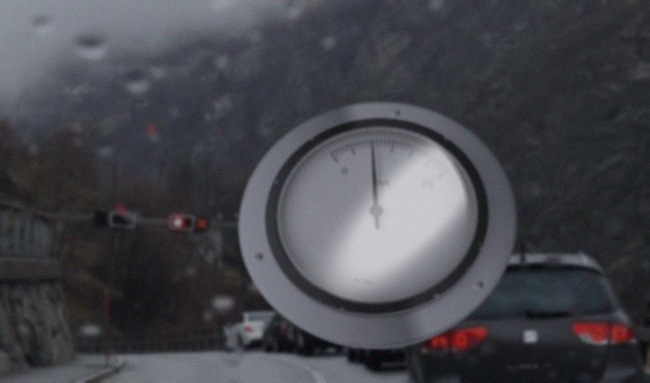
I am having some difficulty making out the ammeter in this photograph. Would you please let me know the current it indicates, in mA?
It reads 5 mA
